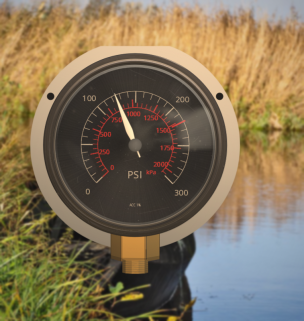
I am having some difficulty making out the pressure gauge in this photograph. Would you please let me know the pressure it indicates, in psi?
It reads 125 psi
